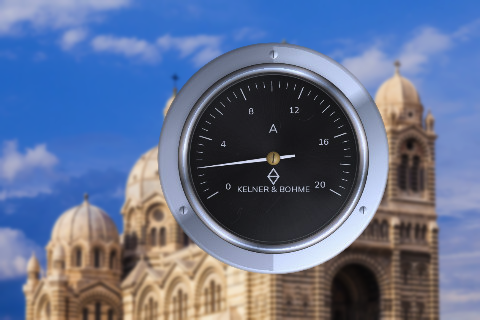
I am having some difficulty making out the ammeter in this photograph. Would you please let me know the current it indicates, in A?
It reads 2 A
